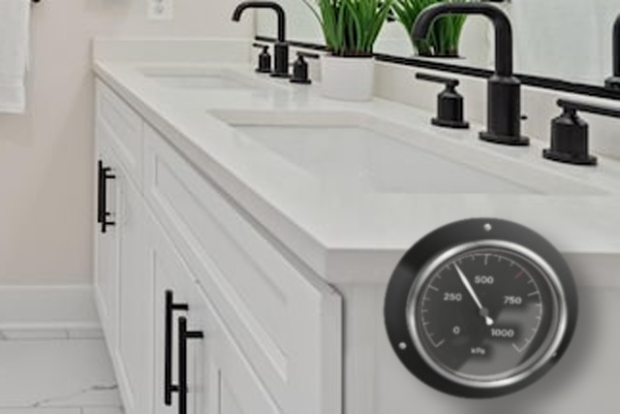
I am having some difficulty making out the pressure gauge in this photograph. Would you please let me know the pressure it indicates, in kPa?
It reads 375 kPa
